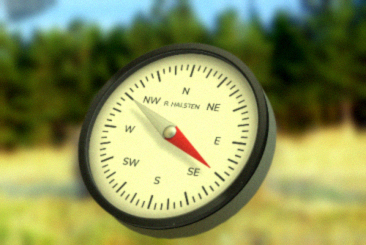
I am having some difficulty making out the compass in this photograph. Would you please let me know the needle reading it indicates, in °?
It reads 120 °
